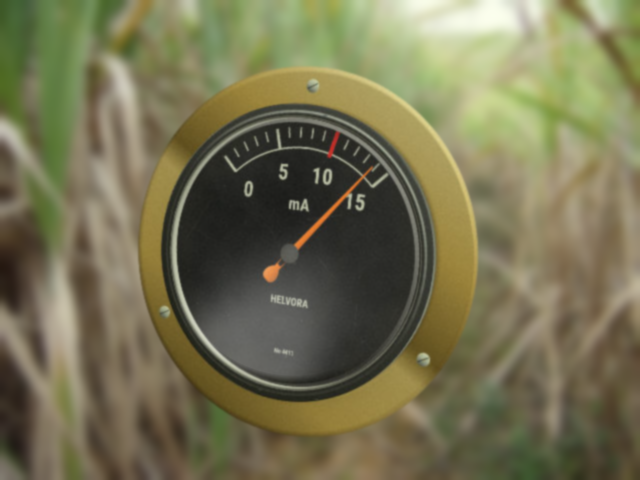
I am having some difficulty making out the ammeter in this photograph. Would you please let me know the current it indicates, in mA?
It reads 14 mA
